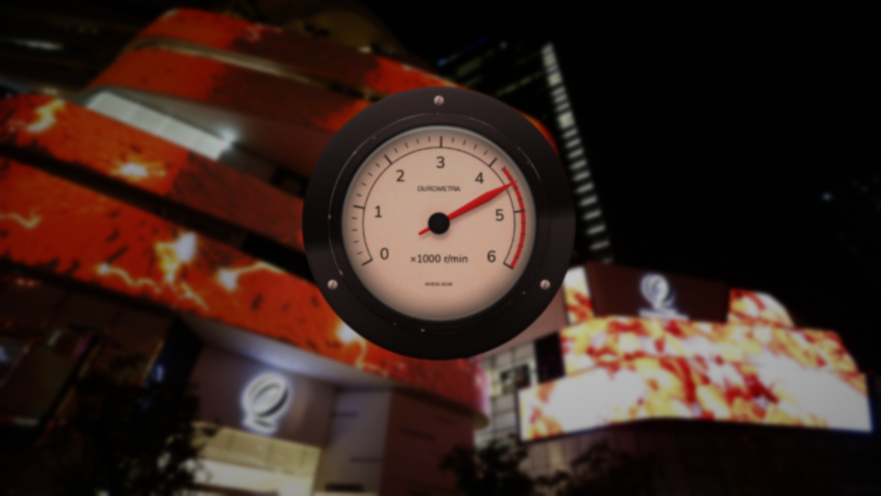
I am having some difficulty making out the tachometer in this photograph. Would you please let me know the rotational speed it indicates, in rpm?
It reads 4500 rpm
